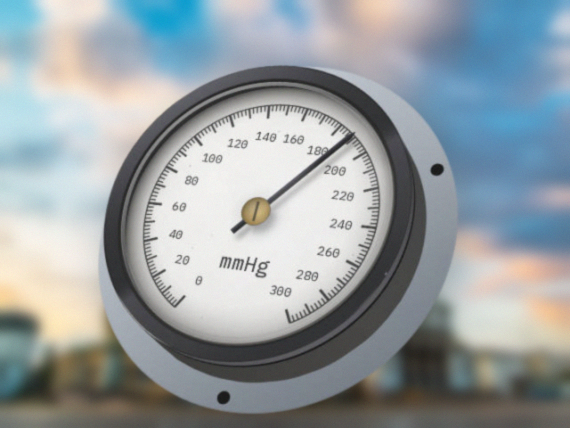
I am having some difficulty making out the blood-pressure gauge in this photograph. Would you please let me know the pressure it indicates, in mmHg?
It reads 190 mmHg
